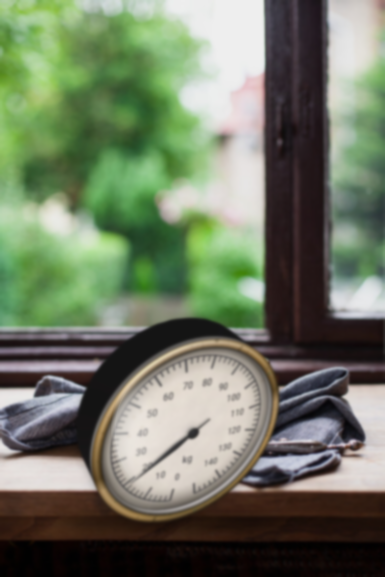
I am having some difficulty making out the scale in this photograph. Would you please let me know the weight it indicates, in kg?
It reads 20 kg
